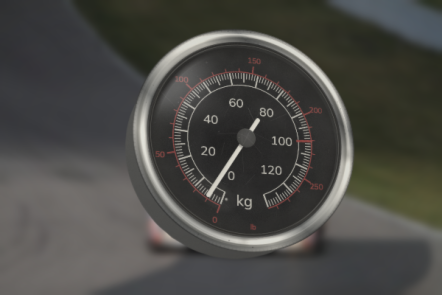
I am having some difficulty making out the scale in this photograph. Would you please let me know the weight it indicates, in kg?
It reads 5 kg
